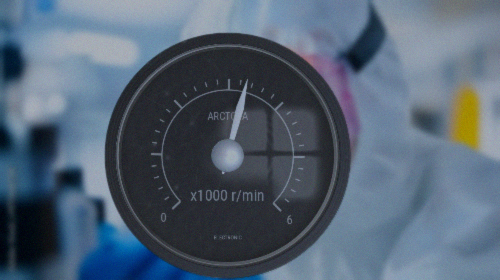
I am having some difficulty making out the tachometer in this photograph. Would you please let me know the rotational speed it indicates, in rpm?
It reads 3300 rpm
